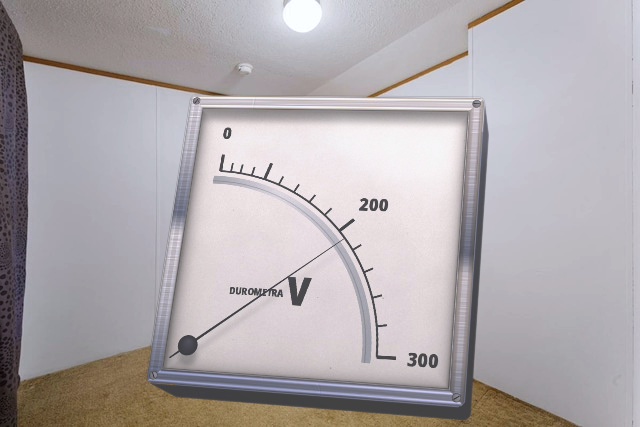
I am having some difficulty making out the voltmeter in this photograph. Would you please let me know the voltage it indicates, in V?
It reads 210 V
